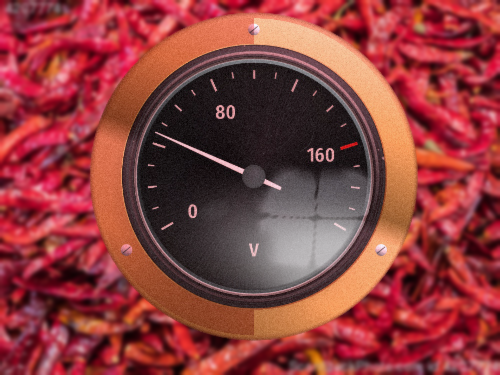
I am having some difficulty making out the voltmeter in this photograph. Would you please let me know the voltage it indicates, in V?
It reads 45 V
